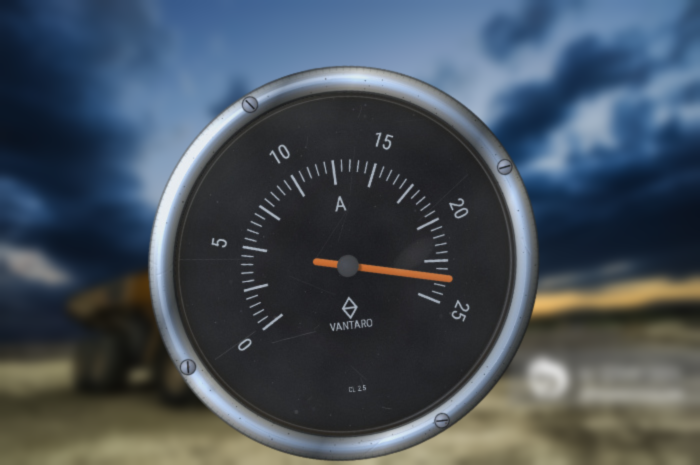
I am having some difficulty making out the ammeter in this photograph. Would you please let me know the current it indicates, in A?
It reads 23.5 A
